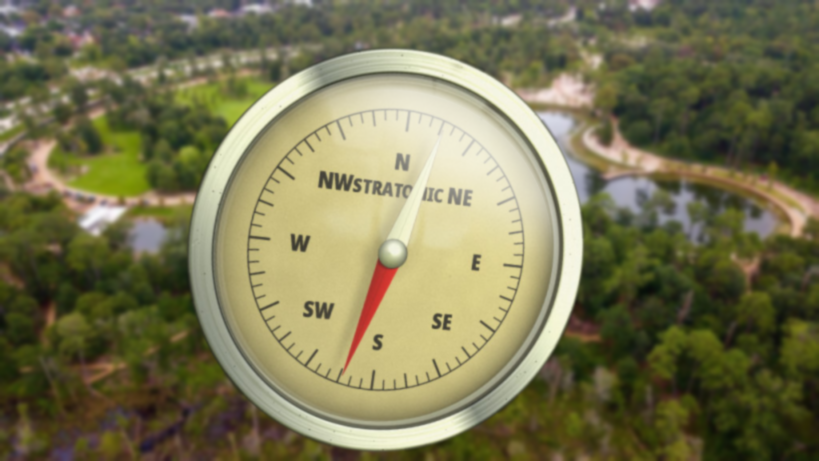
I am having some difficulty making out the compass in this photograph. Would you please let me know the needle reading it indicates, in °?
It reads 195 °
